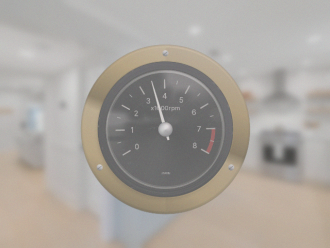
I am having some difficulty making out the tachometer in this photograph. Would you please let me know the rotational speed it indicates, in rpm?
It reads 3500 rpm
